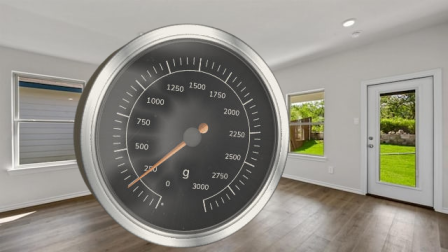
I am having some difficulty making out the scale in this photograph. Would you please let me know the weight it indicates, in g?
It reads 250 g
